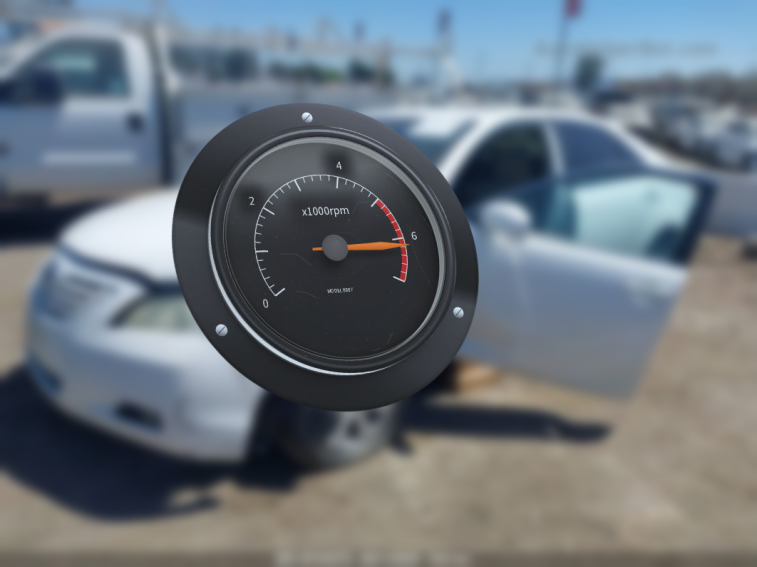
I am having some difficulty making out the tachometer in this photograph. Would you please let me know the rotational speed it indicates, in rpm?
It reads 6200 rpm
